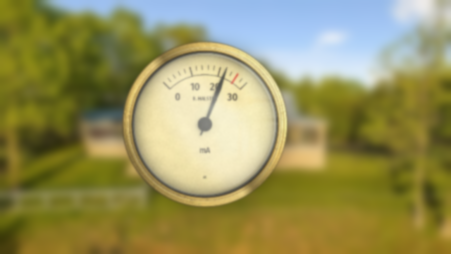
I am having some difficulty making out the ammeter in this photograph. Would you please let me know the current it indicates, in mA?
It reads 22 mA
